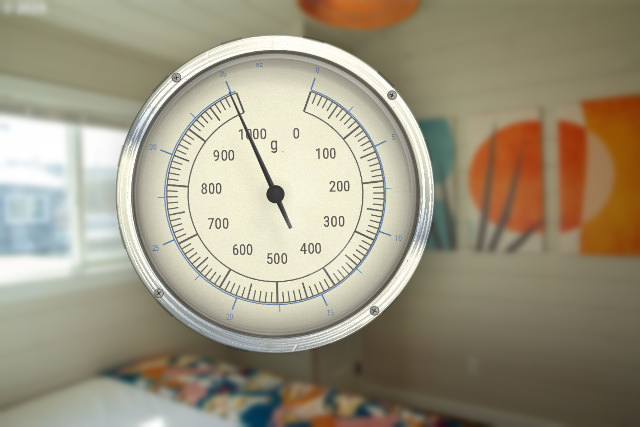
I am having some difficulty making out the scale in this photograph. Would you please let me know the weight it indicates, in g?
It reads 990 g
